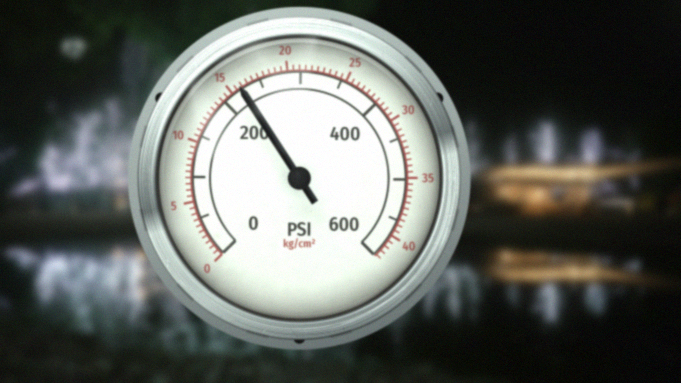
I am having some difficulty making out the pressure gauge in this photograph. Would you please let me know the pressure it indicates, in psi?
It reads 225 psi
